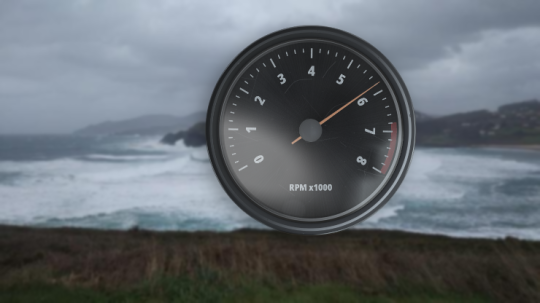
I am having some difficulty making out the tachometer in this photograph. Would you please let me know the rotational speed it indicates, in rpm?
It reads 5800 rpm
